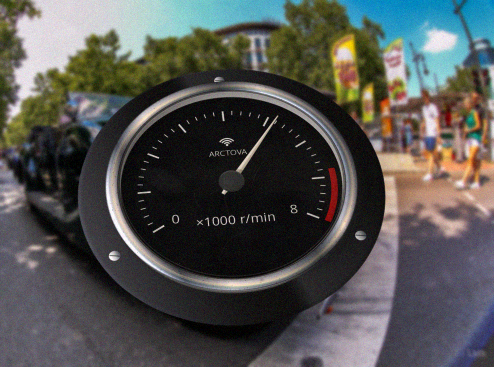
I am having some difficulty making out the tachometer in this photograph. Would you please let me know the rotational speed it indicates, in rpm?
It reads 5200 rpm
